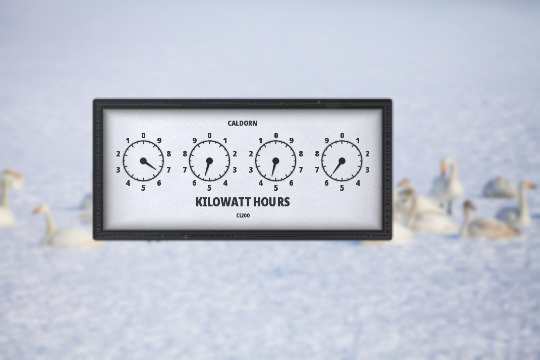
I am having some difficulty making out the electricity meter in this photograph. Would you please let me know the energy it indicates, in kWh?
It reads 6546 kWh
